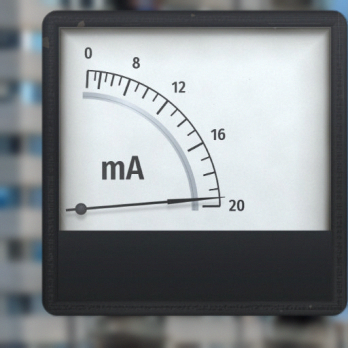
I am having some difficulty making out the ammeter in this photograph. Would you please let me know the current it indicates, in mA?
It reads 19.5 mA
